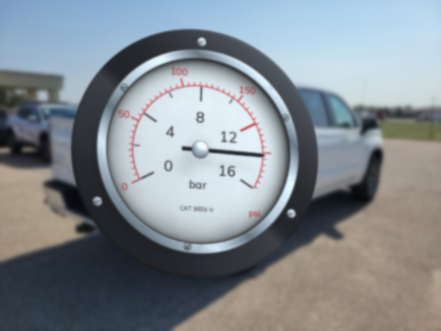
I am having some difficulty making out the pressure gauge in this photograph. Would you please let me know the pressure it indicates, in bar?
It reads 14 bar
